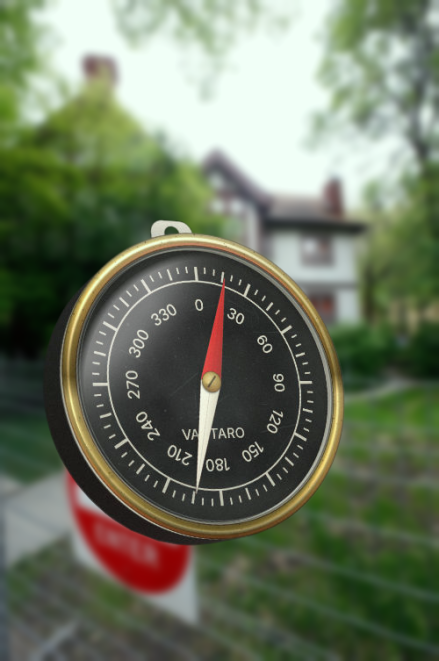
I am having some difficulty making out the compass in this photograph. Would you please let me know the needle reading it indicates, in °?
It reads 15 °
